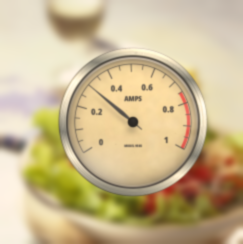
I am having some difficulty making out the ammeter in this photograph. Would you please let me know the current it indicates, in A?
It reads 0.3 A
